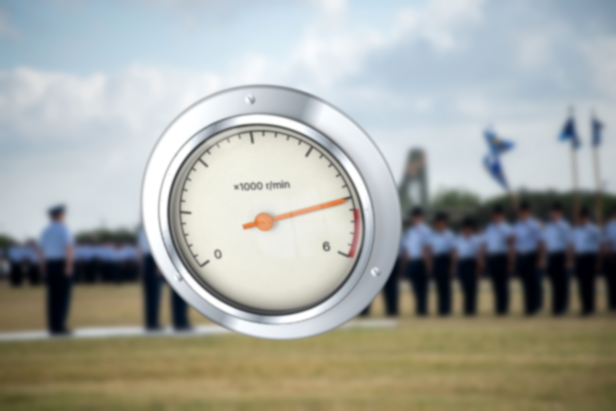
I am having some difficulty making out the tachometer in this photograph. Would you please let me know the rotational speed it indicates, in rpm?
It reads 5000 rpm
